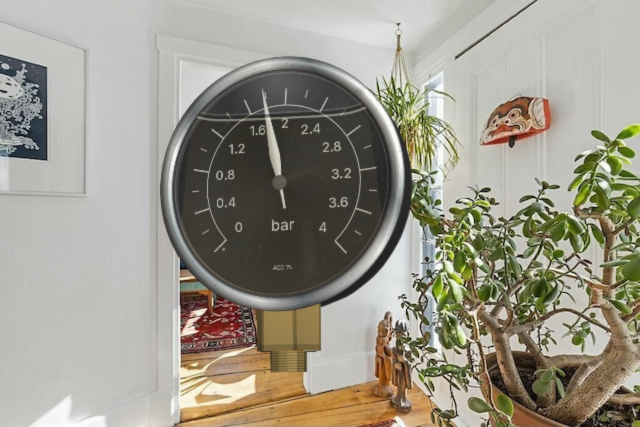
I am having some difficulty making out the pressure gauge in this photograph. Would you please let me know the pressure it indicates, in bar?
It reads 1.8 bar
